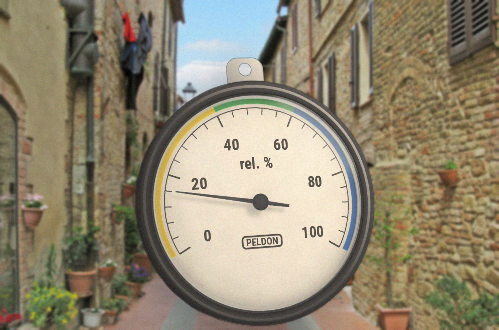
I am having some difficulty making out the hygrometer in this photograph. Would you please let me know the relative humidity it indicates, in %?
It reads 16 %
